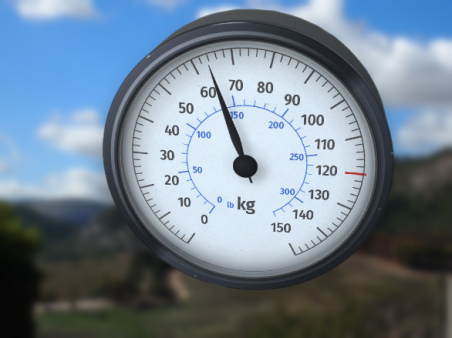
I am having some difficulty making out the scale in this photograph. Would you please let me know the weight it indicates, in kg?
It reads 64 kg
